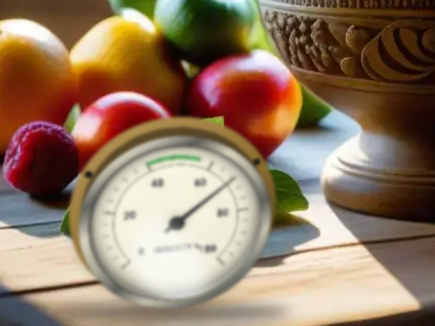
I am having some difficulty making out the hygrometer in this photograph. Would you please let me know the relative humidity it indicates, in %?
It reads 68 %
